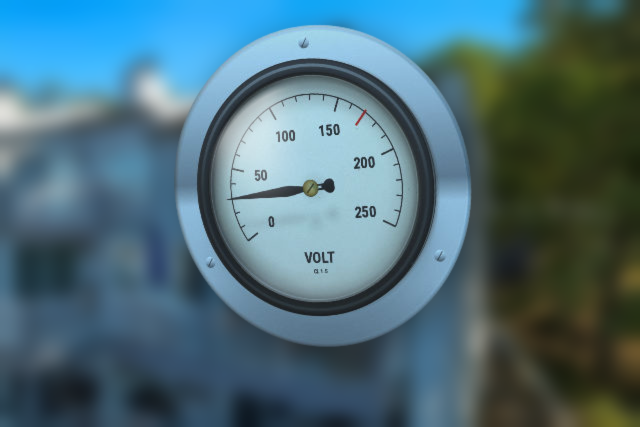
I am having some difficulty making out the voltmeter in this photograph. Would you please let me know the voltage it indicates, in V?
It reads 30 V
